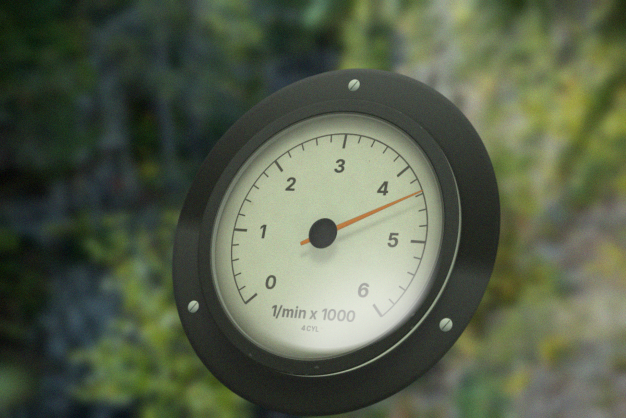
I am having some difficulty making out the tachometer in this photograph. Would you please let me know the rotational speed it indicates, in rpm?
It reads 4400 rpm
